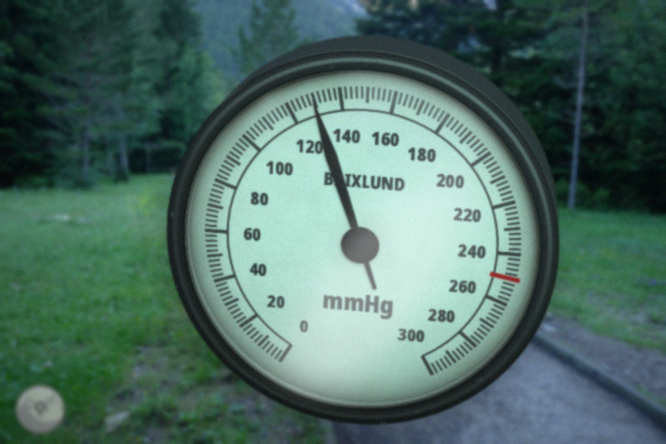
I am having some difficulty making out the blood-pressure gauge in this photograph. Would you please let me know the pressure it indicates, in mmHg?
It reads 130 mmHg
